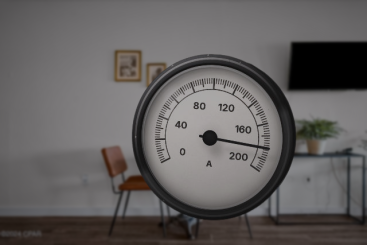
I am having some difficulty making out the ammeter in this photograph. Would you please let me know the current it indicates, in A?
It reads 180 A
